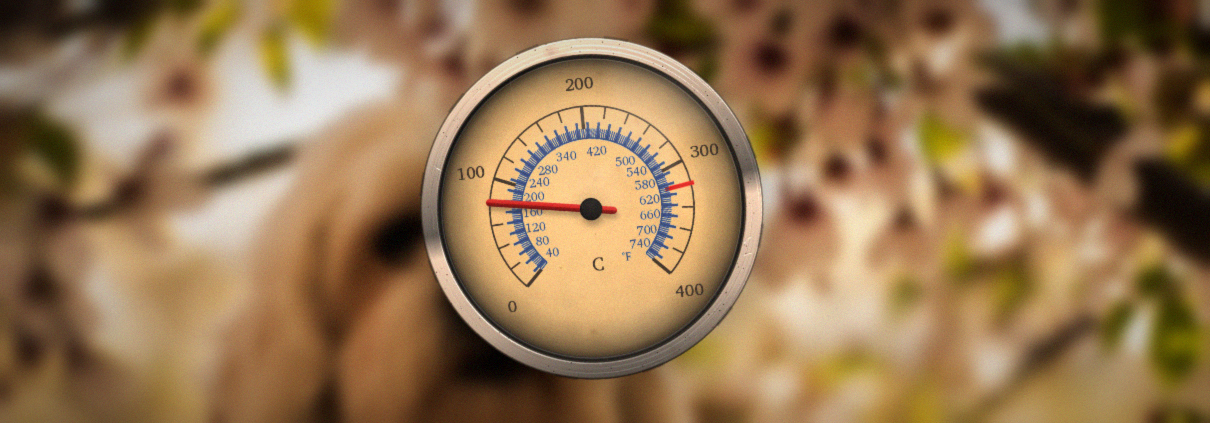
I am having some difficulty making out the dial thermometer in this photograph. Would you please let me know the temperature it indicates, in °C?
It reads 80 °C
